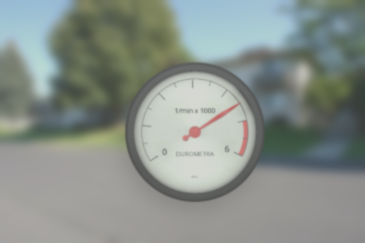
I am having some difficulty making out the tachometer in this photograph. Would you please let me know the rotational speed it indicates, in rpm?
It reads 4500 rpm
